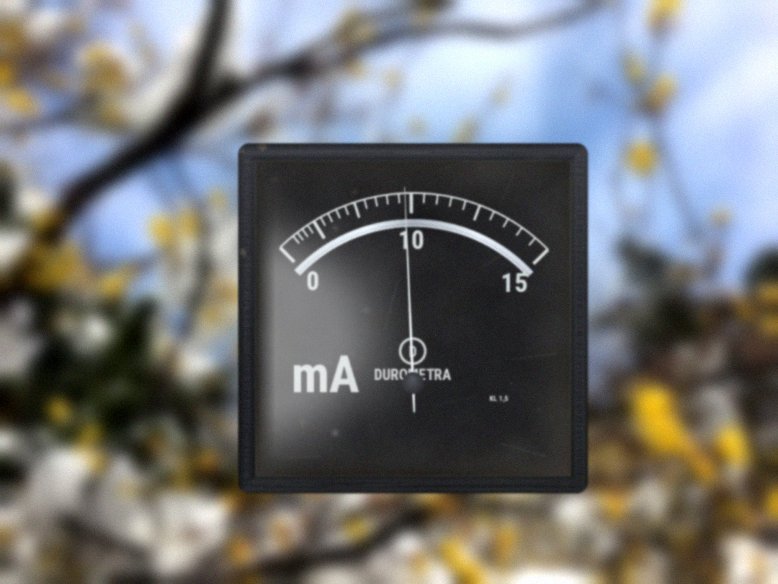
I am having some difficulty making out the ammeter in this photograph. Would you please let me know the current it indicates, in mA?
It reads 9.75 mA
